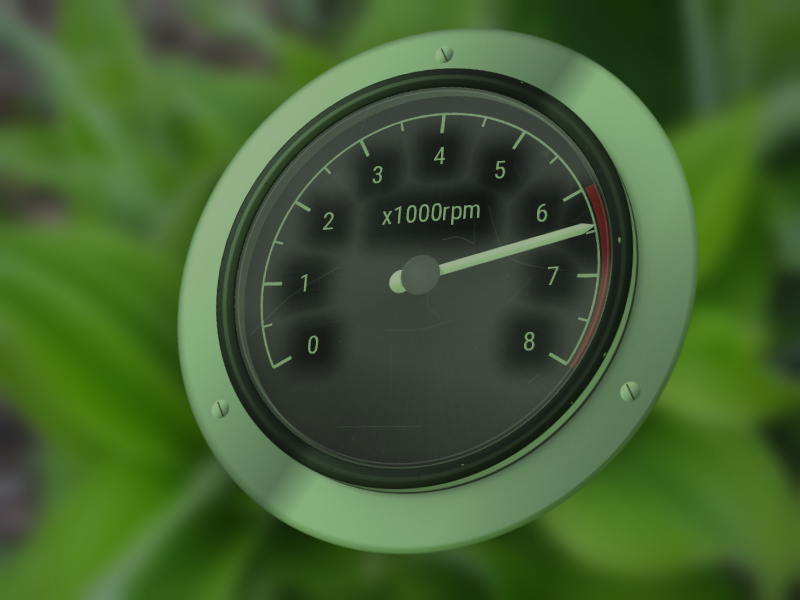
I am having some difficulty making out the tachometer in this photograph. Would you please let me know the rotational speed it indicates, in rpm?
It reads 6500 rpm
